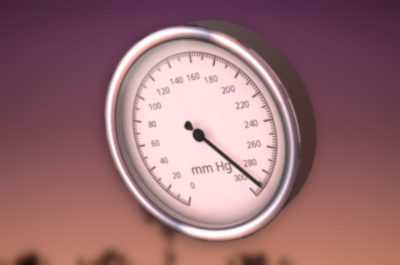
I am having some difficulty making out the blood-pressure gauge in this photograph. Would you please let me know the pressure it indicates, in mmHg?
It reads 290 mmHg
